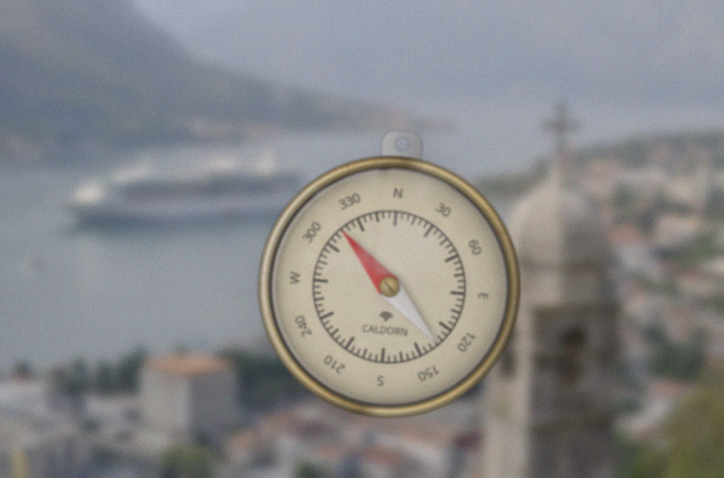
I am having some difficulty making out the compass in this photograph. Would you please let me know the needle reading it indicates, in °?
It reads 315 °
